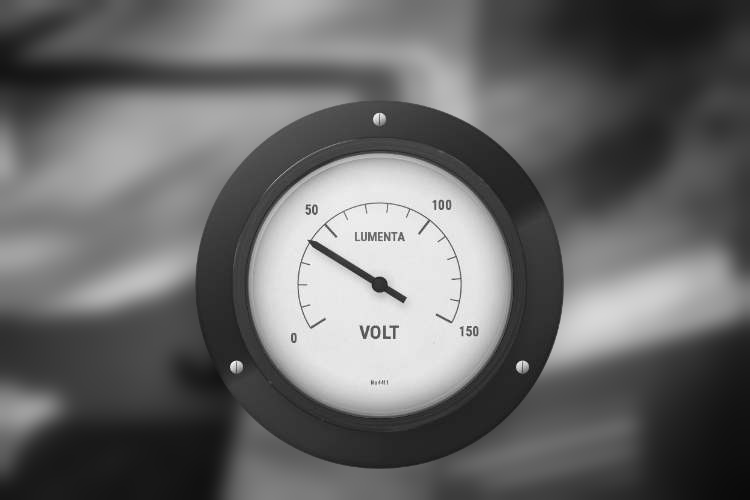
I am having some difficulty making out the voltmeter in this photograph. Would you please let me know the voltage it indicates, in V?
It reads 40 V
